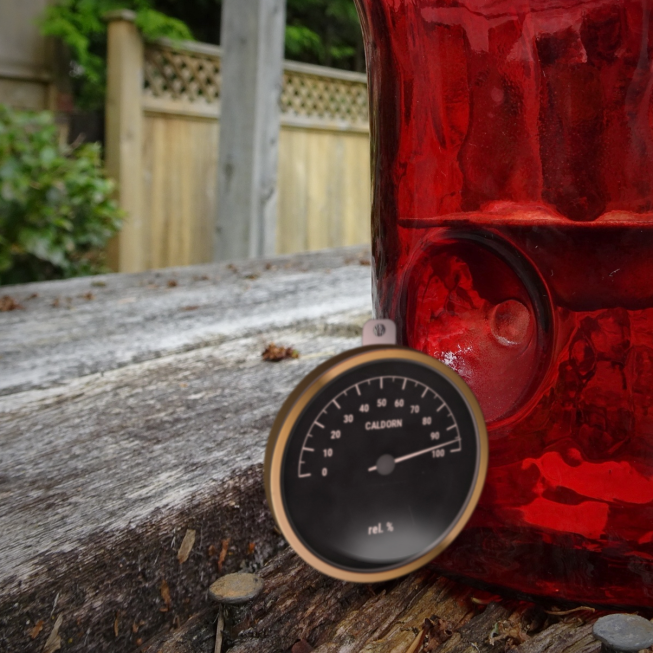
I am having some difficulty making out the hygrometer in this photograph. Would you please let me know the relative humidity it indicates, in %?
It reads 95 %
